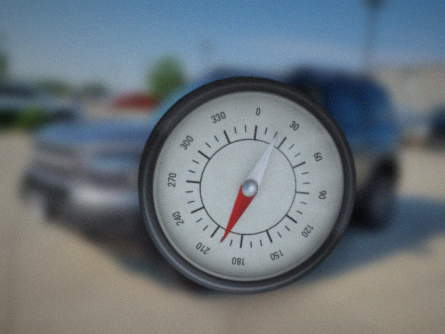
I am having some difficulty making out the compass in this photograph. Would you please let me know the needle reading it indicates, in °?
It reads 200 °
